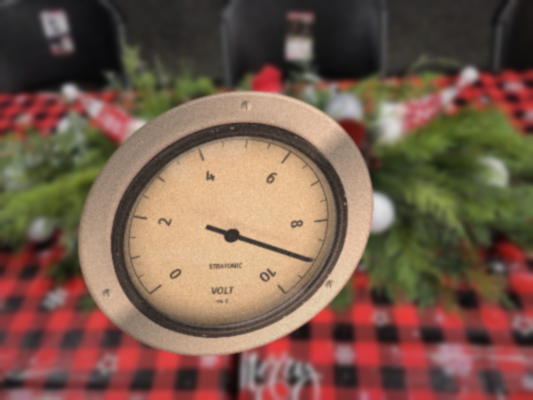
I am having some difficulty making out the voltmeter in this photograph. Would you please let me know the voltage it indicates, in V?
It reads 9 V
